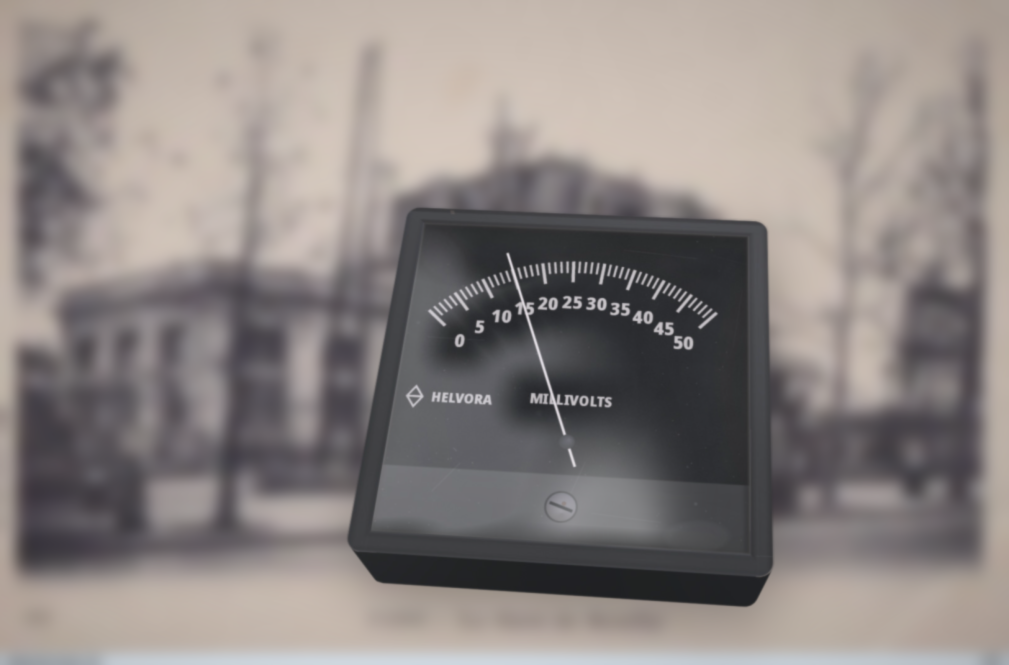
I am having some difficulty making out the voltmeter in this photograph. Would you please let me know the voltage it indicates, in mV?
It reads 15 mV
